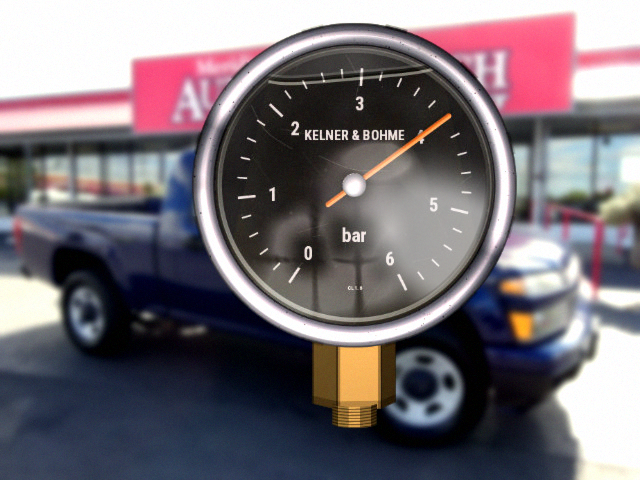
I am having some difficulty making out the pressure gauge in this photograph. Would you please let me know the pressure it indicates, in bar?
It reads 4 bar
